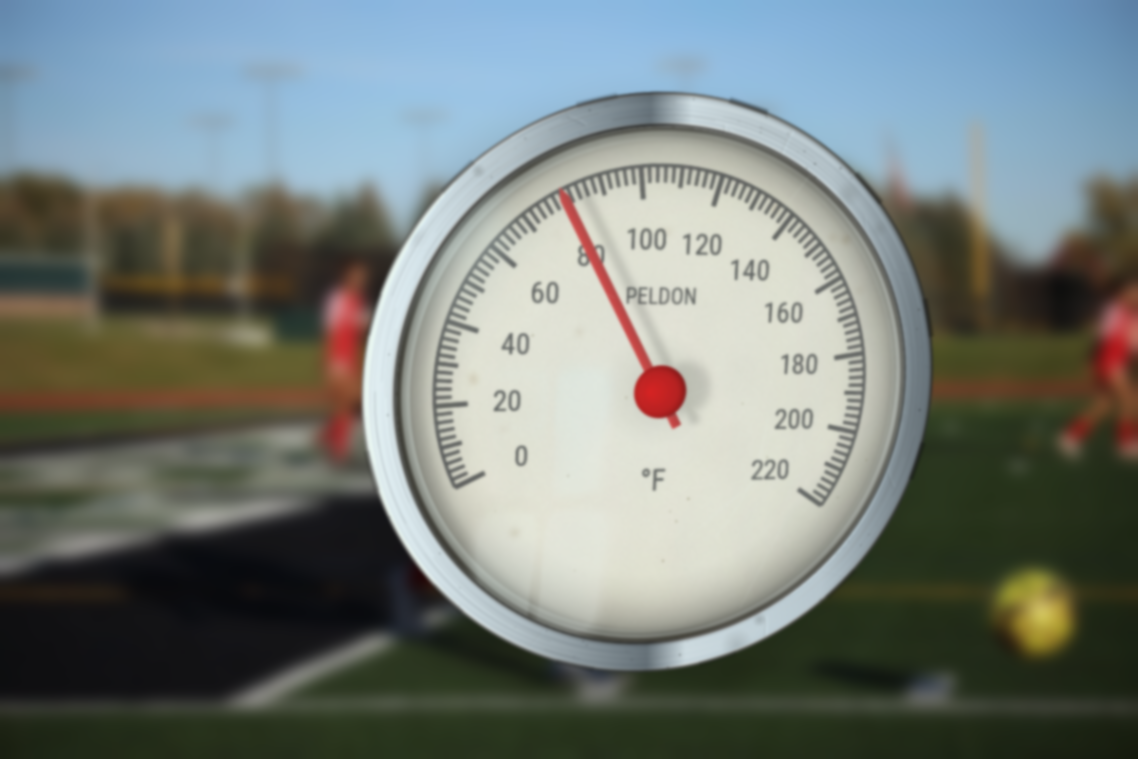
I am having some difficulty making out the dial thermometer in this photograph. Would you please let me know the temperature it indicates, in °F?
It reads 80 °F
